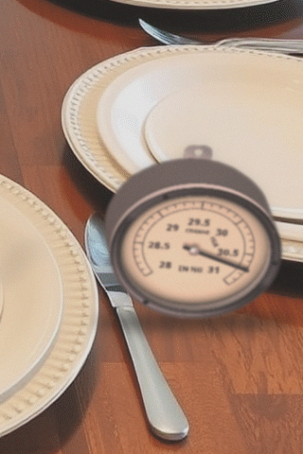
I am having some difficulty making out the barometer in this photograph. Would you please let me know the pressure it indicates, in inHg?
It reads 30.7 inHg
